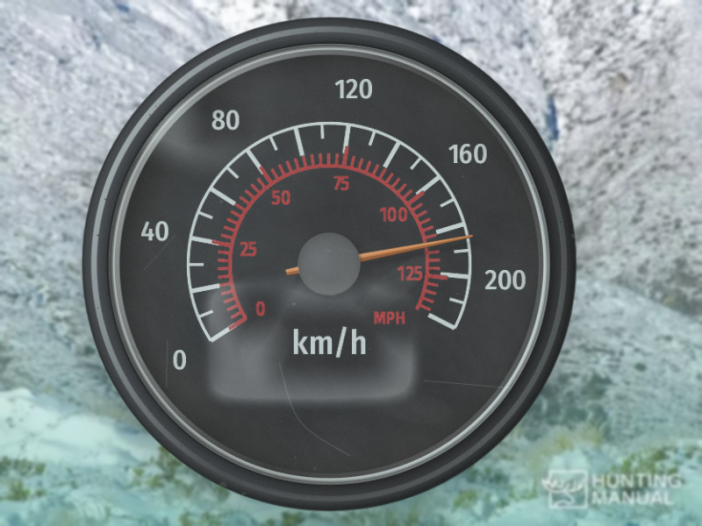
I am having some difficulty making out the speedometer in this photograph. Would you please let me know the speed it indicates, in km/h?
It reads 185 km/h
